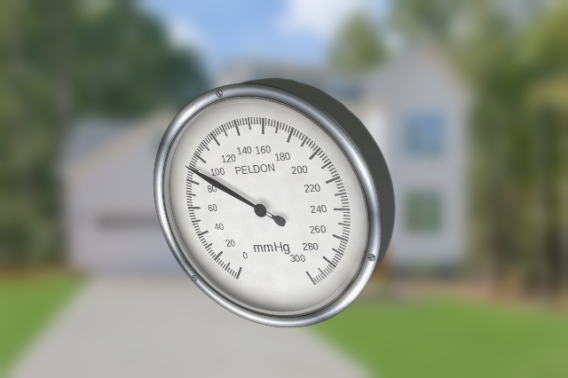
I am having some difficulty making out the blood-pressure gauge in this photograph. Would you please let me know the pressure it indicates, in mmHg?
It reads 90 mmHg
